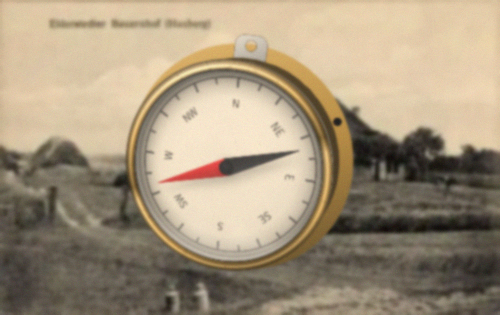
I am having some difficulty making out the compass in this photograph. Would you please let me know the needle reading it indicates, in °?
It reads 247.5 °
